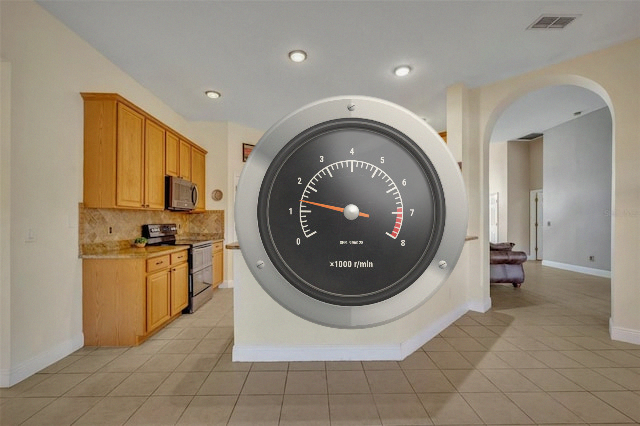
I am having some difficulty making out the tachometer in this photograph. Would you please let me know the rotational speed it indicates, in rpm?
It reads 1400 rpm
